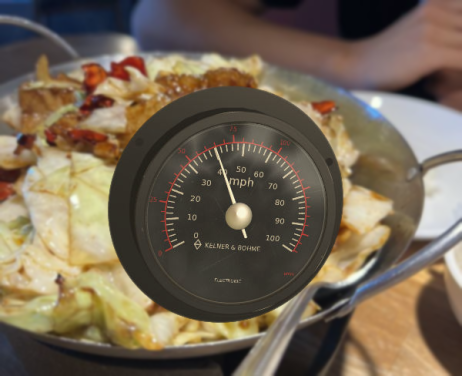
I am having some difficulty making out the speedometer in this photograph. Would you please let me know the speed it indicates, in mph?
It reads 40 mph
